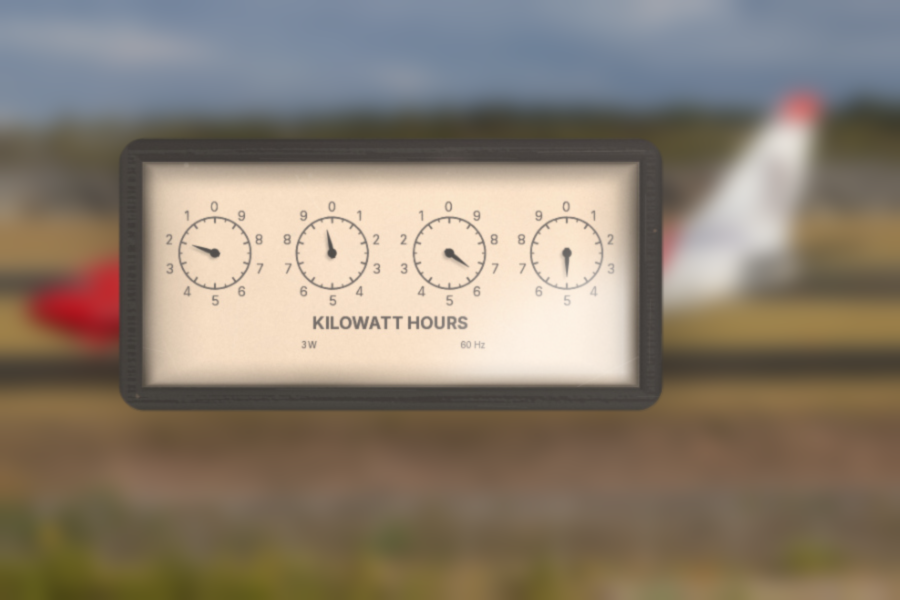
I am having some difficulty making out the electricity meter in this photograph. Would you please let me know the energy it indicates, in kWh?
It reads 1965 kWh
